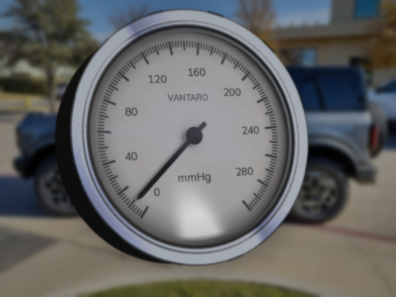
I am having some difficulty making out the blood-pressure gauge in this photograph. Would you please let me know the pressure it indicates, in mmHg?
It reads 10 mmHg
